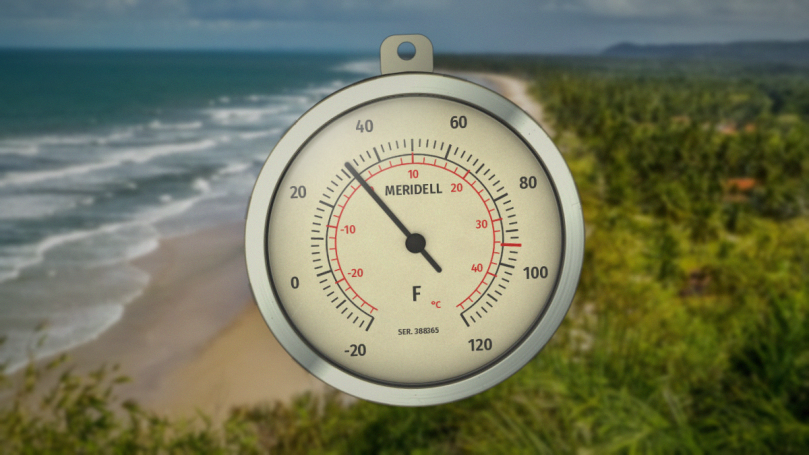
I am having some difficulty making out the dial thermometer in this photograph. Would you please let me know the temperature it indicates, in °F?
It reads 32 °F
